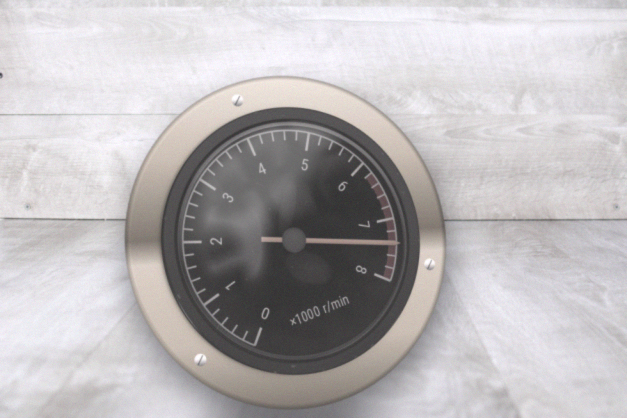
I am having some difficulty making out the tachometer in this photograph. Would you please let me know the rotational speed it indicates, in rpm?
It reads 7400 rpm
